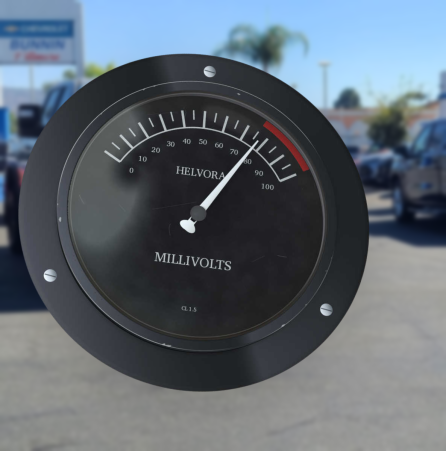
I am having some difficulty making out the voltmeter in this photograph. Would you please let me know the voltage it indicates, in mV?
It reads 77.5 mV
